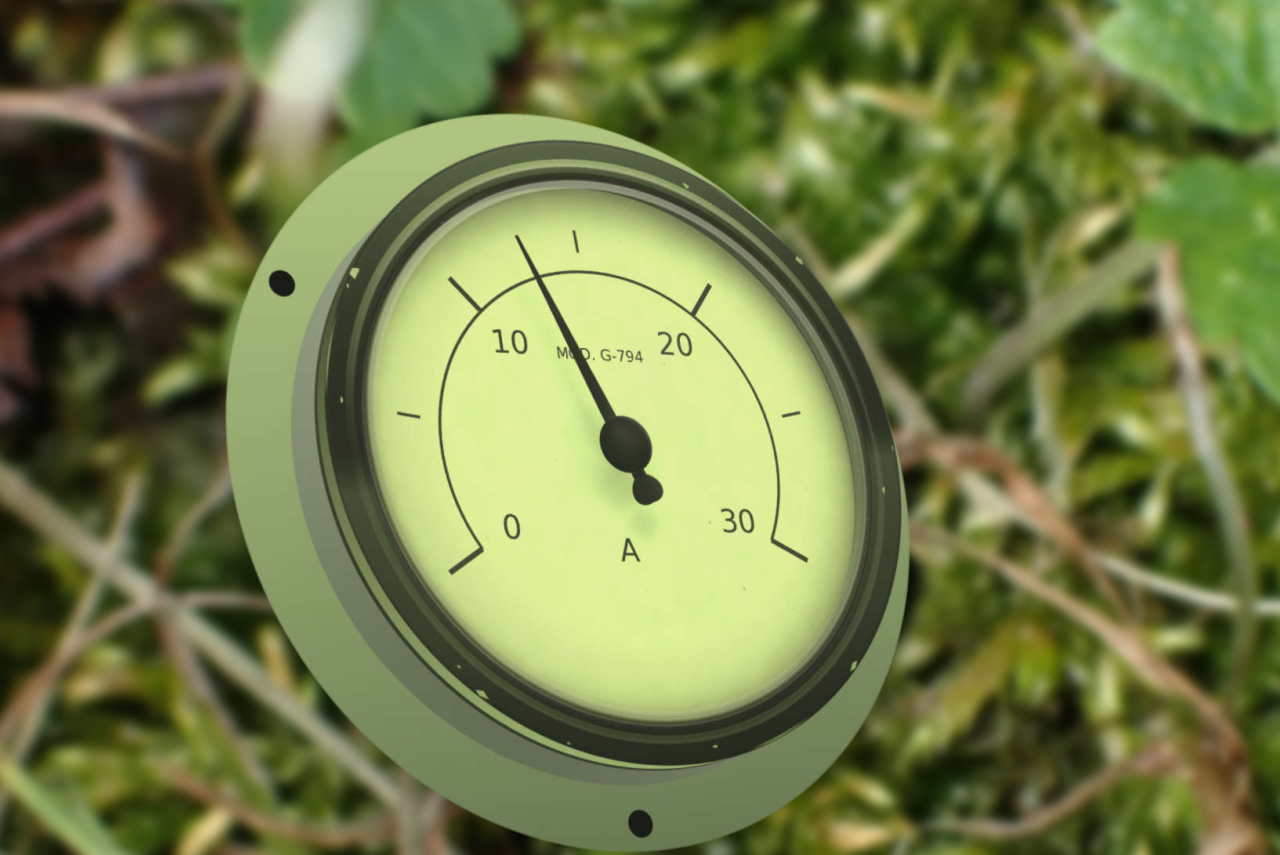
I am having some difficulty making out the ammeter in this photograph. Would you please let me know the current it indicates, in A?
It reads 12.5 A
